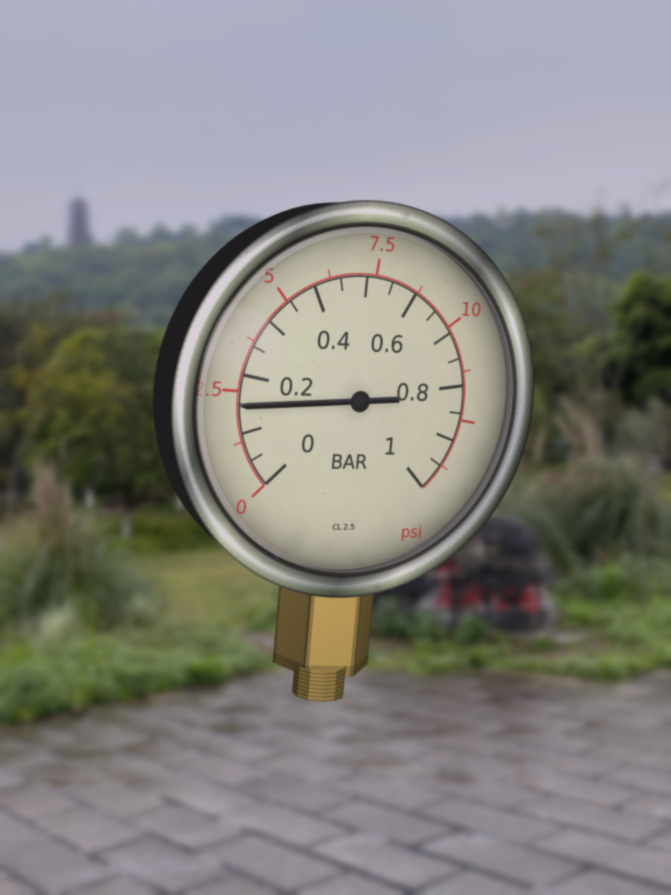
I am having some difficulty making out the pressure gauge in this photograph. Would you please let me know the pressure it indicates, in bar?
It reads 0.15 bar
